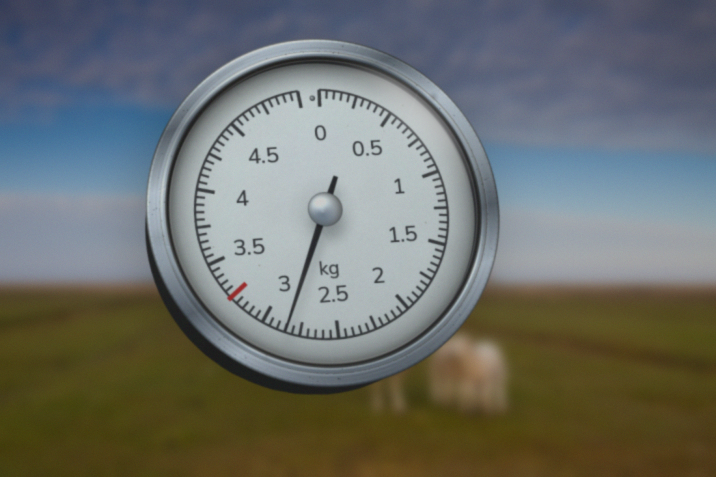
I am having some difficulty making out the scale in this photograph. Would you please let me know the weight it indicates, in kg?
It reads 2.85 kg
